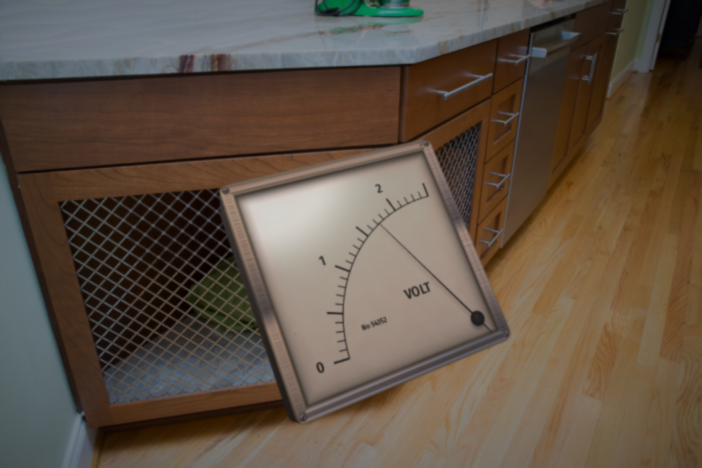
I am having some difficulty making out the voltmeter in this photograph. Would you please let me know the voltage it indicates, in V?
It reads 1.7 V
